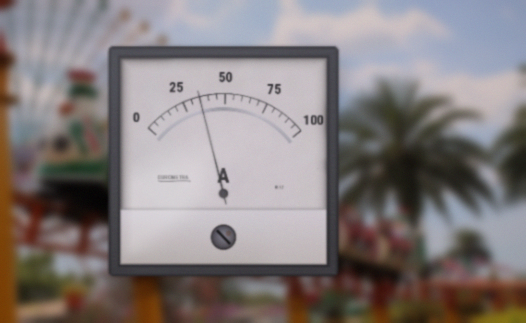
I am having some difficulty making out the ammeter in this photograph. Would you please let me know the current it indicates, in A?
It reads 35 A
